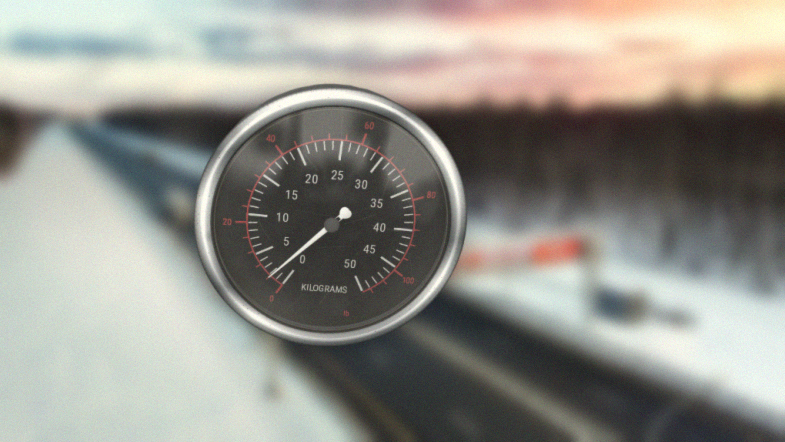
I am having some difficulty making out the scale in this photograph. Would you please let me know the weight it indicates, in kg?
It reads 2 kg
